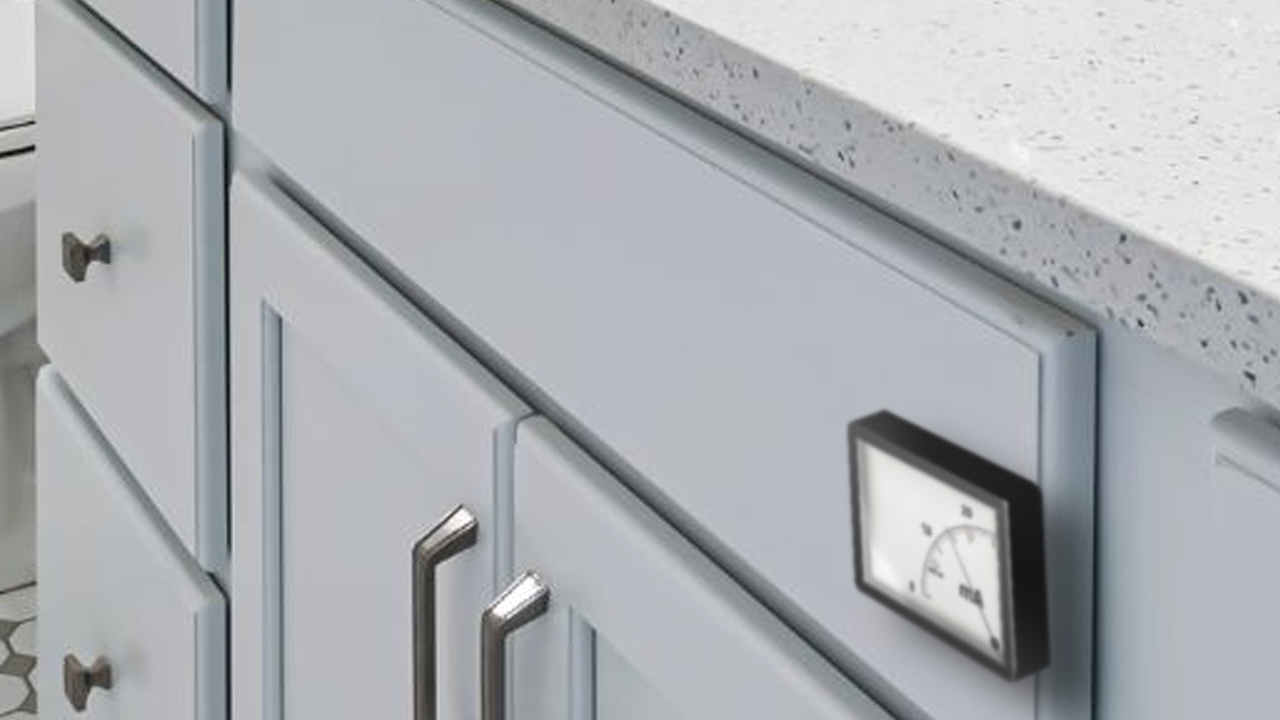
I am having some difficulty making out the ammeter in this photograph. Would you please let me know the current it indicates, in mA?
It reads 15 mA
